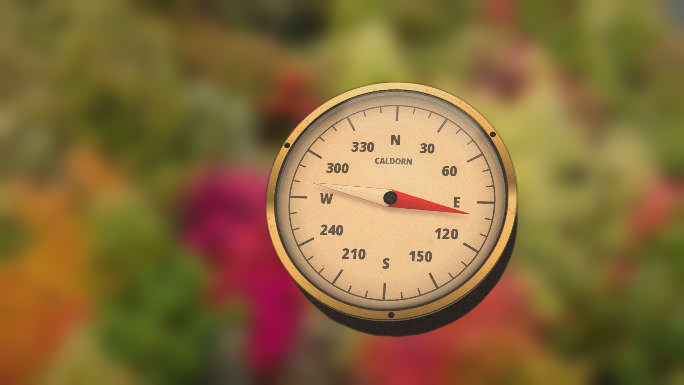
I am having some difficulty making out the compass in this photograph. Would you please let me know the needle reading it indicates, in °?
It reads 100 °
